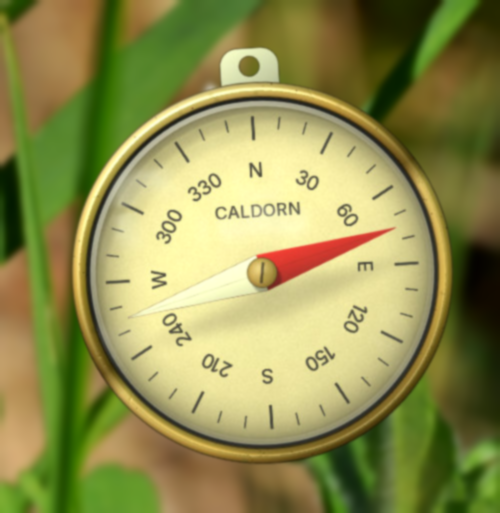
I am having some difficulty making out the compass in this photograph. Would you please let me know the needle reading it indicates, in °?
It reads 75 °
